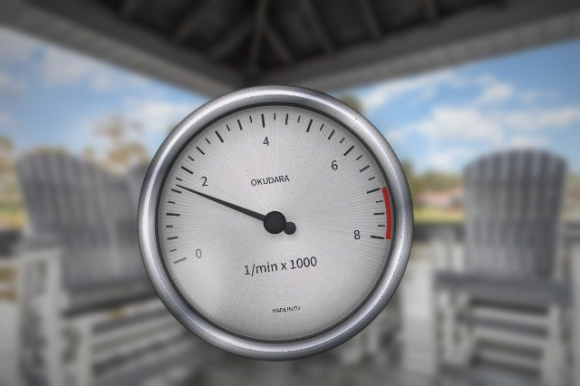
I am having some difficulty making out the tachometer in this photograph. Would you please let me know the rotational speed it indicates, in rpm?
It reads 1625 rpm
